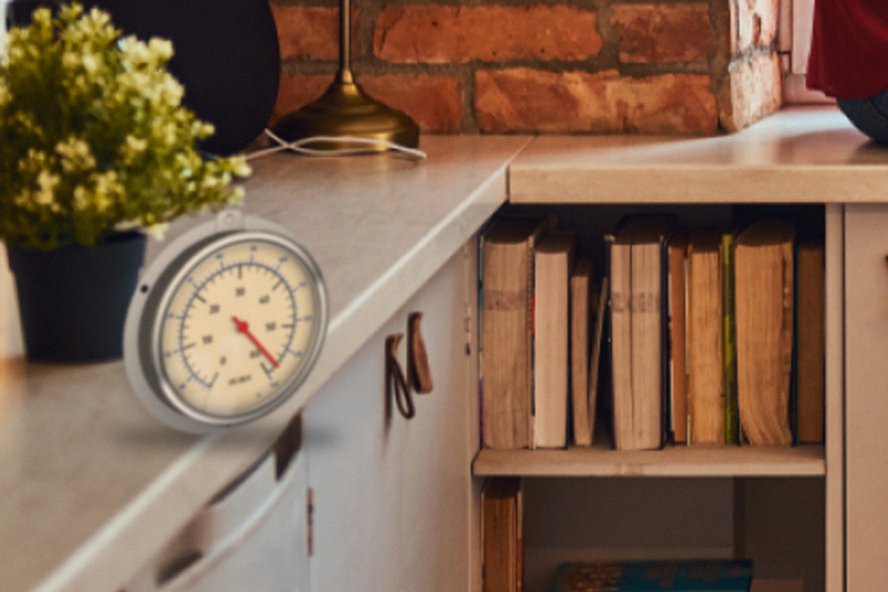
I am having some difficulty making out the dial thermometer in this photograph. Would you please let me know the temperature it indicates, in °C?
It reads 58 °C
